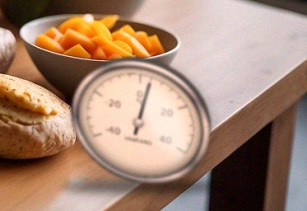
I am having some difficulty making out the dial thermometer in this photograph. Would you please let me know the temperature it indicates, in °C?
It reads 4 °C
